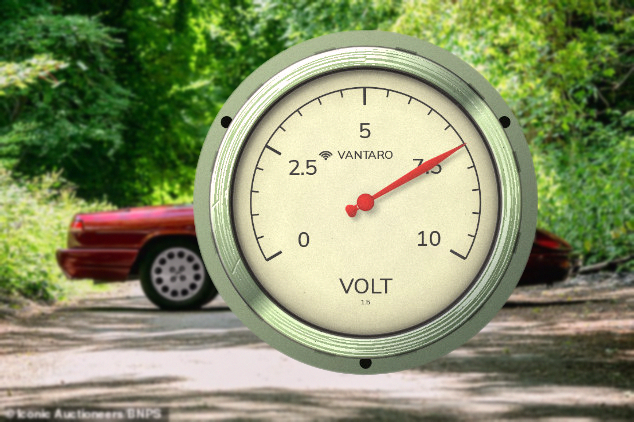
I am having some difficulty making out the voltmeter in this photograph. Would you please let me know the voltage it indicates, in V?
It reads 7.5 V
